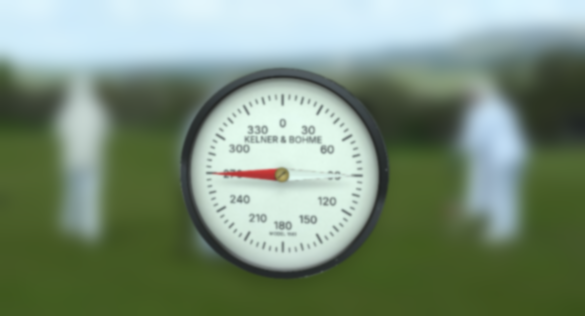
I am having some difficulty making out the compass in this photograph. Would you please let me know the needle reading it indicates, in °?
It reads 270 °
